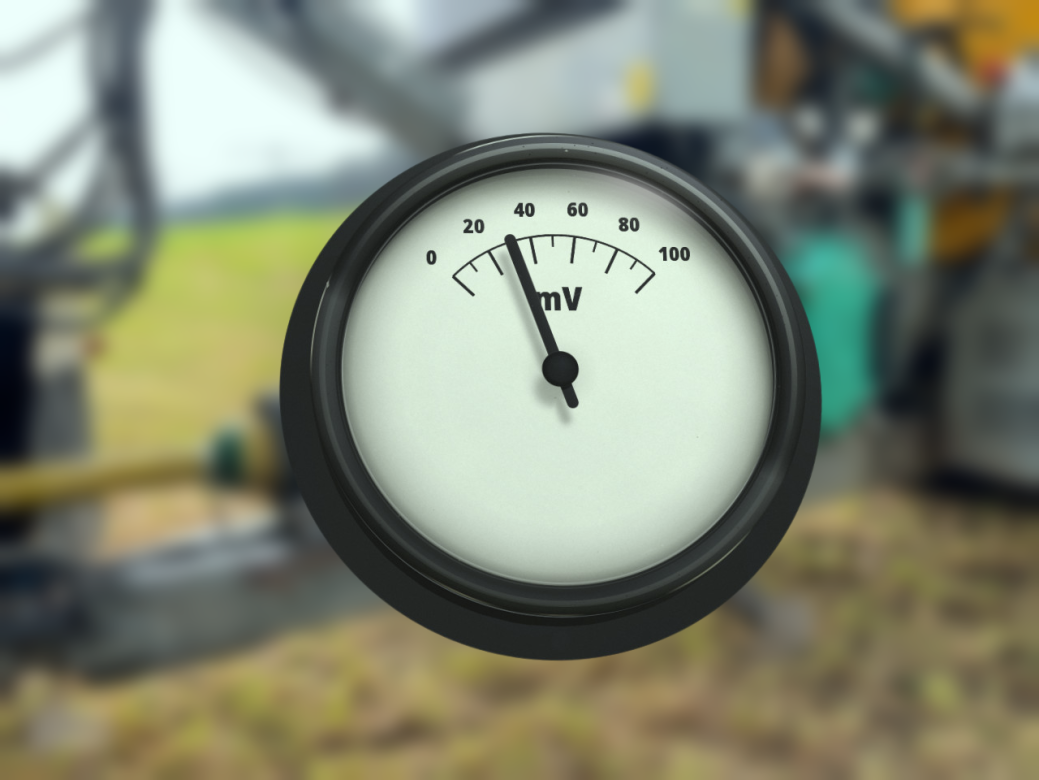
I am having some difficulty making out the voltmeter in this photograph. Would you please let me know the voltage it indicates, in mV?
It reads 30 mV
